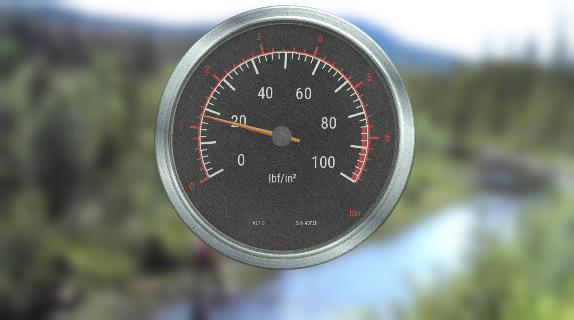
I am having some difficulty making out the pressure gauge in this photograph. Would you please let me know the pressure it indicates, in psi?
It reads 18 psi
